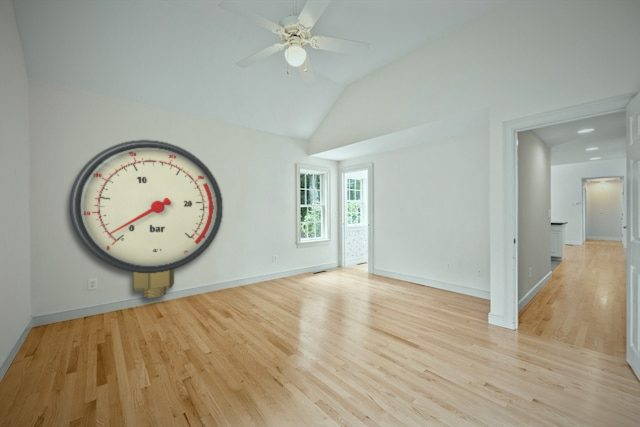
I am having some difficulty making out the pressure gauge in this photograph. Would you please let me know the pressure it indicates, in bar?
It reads 1 bar
